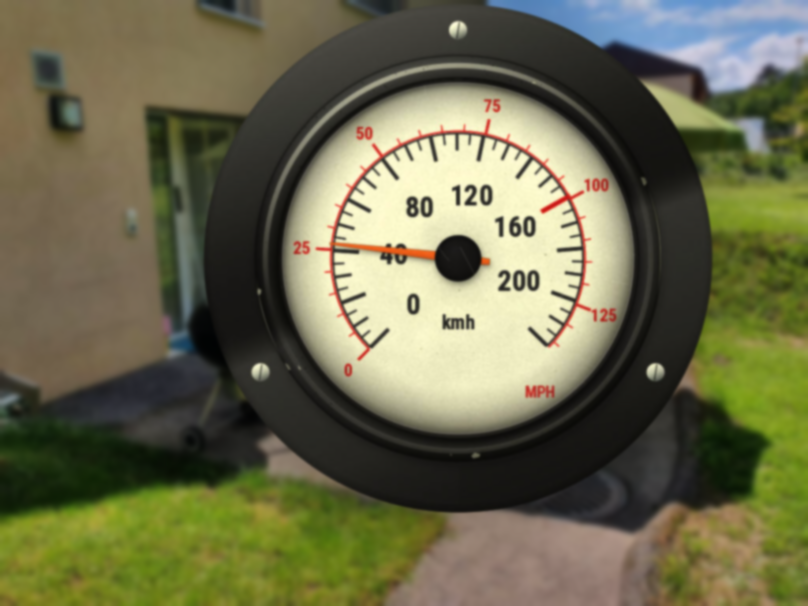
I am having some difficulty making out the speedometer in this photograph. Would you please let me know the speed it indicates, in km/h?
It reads 42.5 km/h
